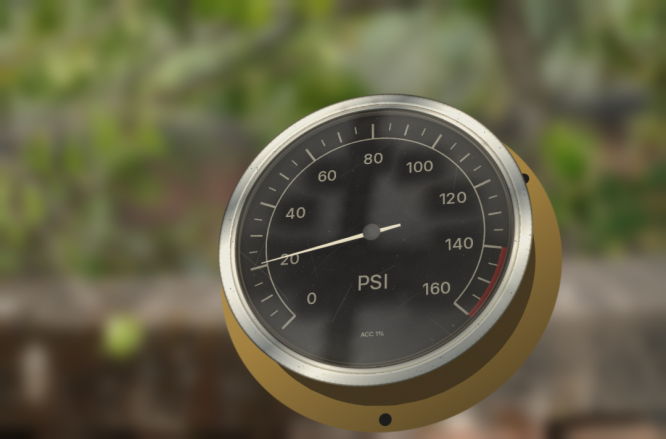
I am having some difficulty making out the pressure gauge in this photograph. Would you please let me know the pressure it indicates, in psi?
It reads 20 psi
